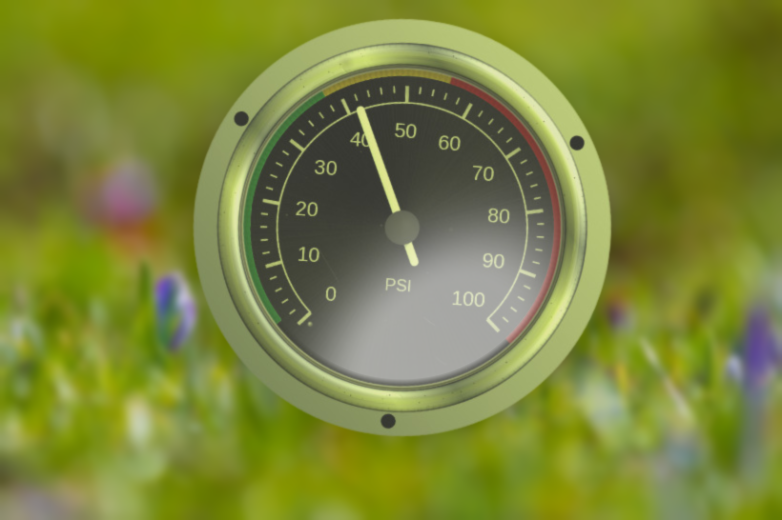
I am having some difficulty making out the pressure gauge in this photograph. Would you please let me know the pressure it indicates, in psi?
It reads 42 psi
